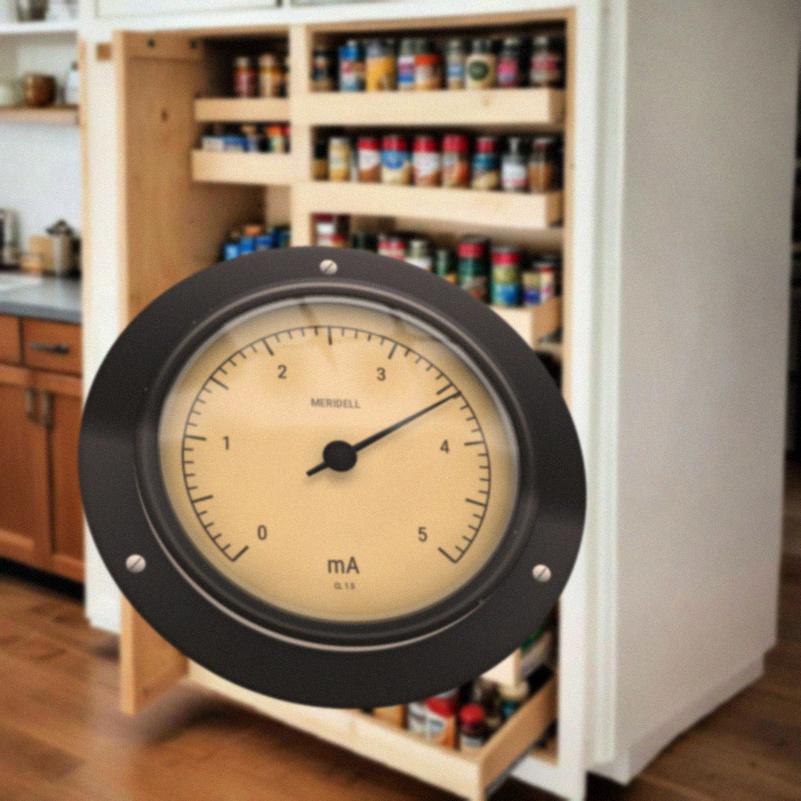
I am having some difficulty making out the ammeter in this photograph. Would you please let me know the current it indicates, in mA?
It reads 3.6 mA
